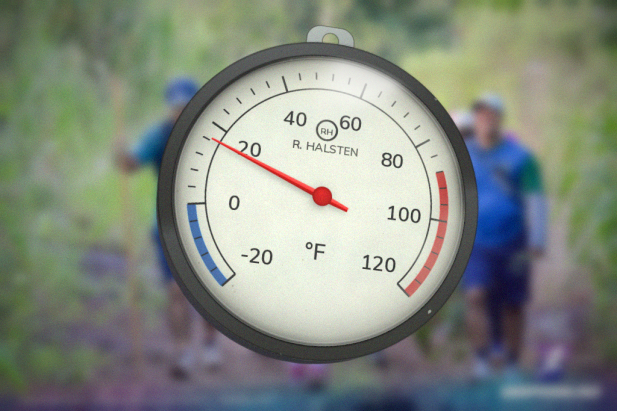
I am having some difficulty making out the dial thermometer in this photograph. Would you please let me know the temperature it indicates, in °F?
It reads 16 °F
